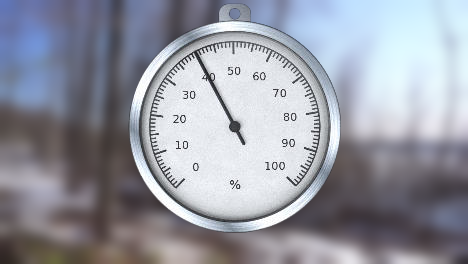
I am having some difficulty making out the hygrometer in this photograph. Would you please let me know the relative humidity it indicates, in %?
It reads 40 %
